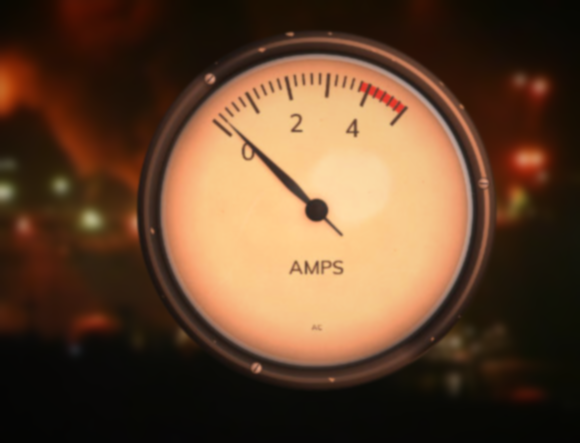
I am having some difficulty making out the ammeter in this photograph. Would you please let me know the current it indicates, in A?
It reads 0.2 A
